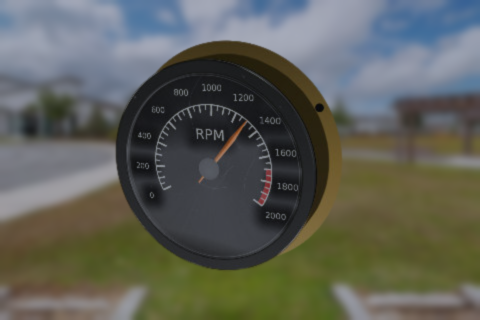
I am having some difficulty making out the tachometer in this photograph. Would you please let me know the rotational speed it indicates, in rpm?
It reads 1300 rpm
